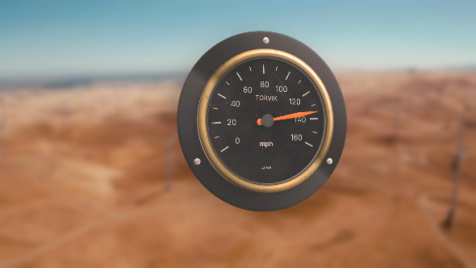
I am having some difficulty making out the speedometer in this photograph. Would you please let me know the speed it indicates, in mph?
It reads 135 mph
